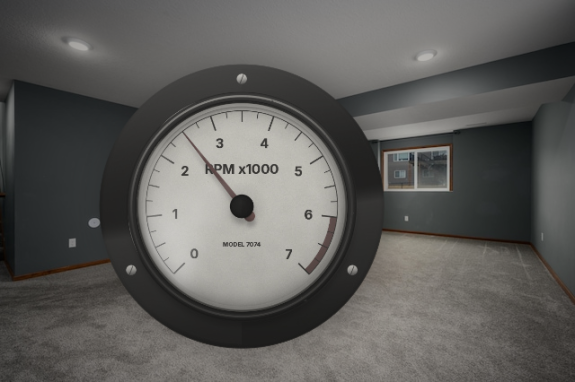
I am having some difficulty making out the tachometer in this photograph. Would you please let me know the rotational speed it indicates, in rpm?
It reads 2500 rpm
